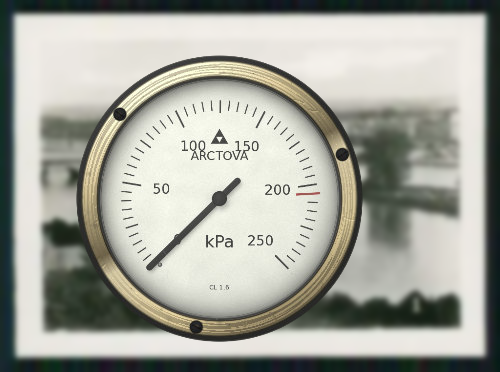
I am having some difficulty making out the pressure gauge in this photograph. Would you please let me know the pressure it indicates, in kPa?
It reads 0 kPa
